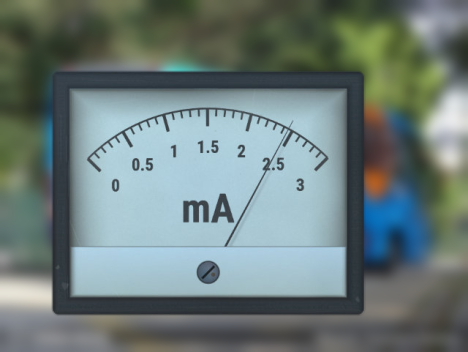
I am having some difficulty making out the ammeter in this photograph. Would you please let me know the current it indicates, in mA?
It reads 2.45 mA
